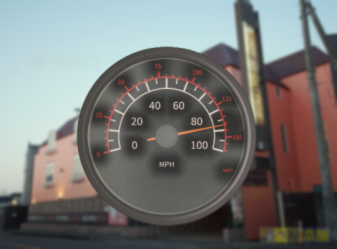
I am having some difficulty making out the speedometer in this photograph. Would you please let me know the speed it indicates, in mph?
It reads 87.5 mph
